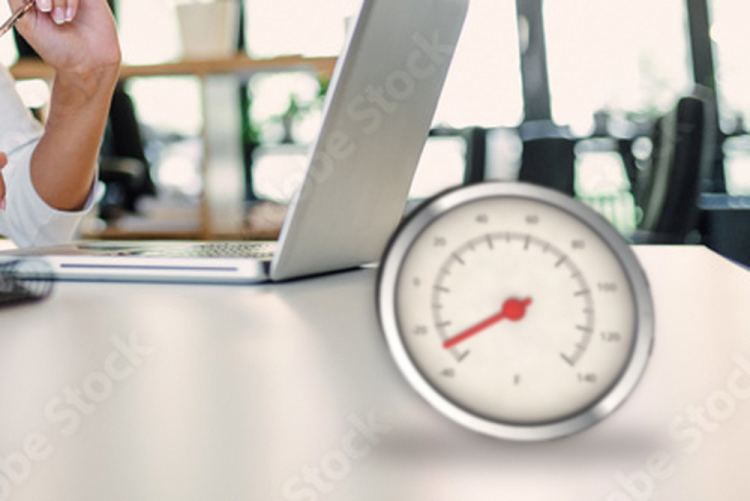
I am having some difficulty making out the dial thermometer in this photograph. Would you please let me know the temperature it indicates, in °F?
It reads -30 °F
